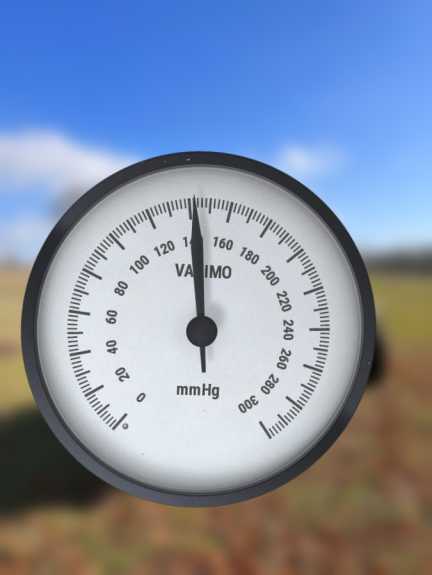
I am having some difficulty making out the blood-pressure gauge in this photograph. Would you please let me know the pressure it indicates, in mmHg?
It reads 142 mmHg
